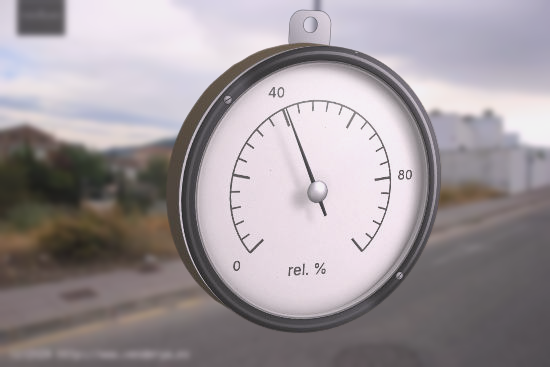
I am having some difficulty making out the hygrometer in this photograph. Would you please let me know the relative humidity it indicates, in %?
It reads 40 %
